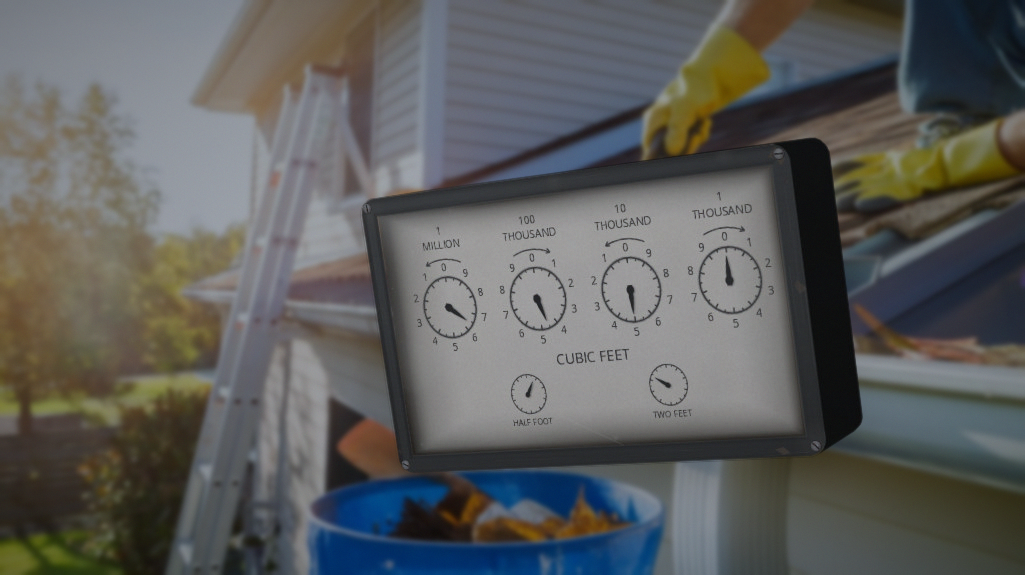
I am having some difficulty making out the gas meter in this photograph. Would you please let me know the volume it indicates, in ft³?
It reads 645000 ft³
